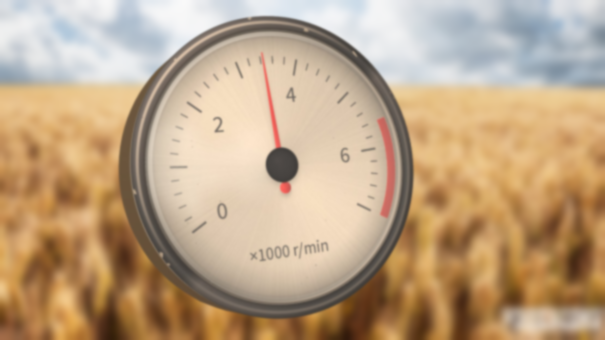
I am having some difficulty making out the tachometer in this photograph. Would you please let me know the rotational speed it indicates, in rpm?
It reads 3400 rpm
